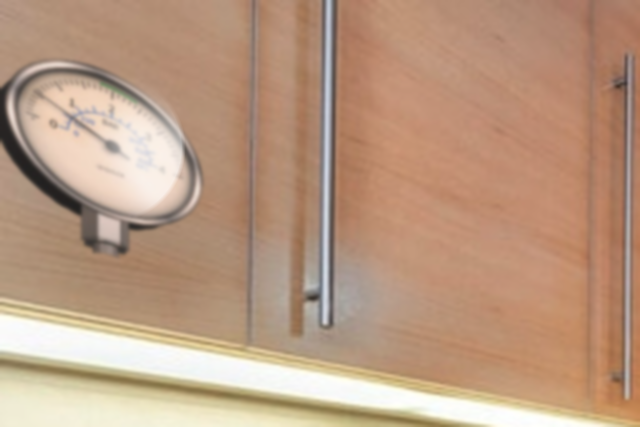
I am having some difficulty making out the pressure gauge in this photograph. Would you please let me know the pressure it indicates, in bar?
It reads 0.5 bar
